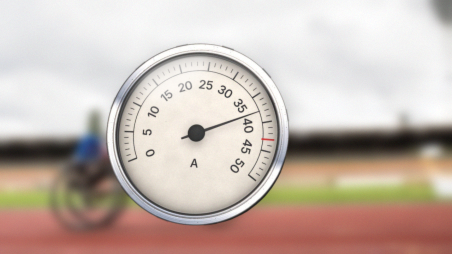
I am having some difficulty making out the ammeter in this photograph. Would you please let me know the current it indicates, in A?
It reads 38 A
